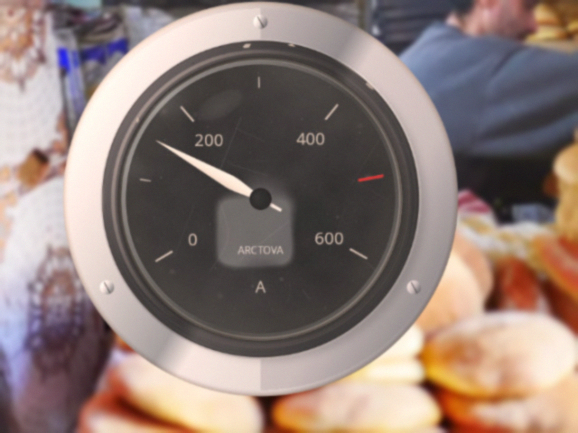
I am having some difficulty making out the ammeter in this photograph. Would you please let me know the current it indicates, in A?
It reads 150 A
